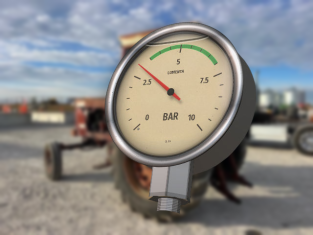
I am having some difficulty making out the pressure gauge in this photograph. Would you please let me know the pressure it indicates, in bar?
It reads 3 bar
